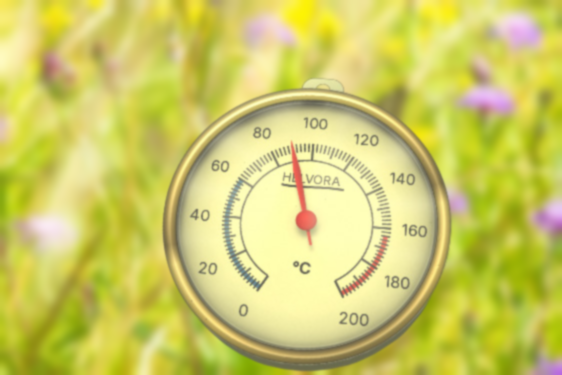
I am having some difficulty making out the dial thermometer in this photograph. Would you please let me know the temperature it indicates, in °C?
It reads 90 °C
